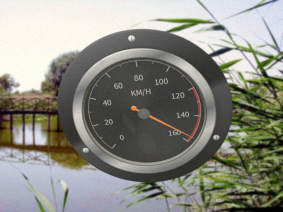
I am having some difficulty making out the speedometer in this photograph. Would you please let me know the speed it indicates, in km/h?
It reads 155 km/h
